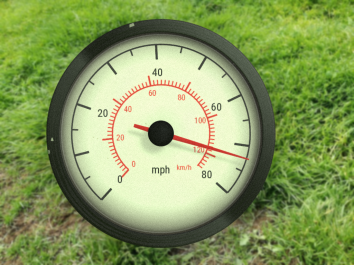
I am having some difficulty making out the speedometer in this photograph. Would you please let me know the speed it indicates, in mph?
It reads 72.5 mph
